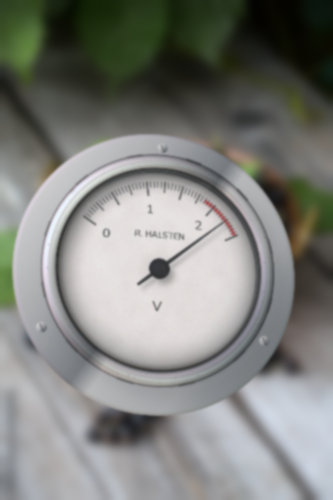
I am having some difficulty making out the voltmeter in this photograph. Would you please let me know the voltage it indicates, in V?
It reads 2.25 V
